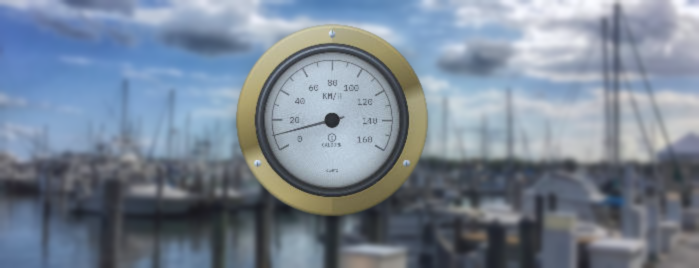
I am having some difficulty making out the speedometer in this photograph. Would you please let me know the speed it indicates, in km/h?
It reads 10 km/h
